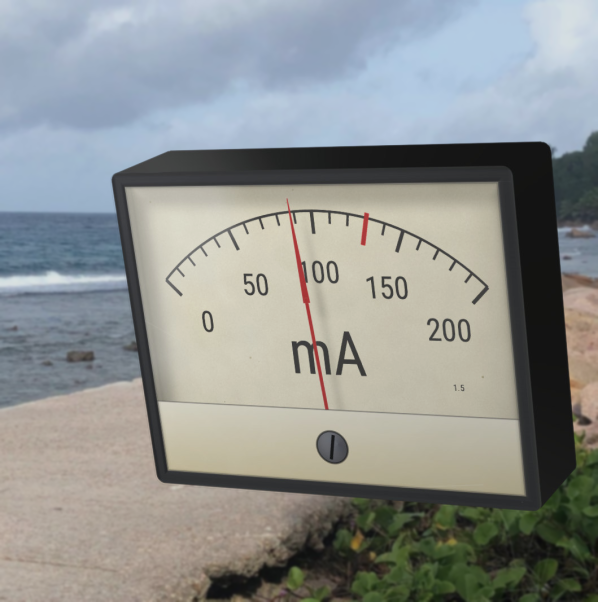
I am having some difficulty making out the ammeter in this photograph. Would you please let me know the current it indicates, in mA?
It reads 90 mA
